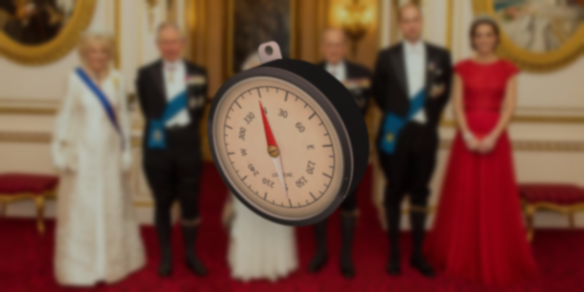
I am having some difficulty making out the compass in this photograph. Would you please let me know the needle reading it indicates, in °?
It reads 0 °
